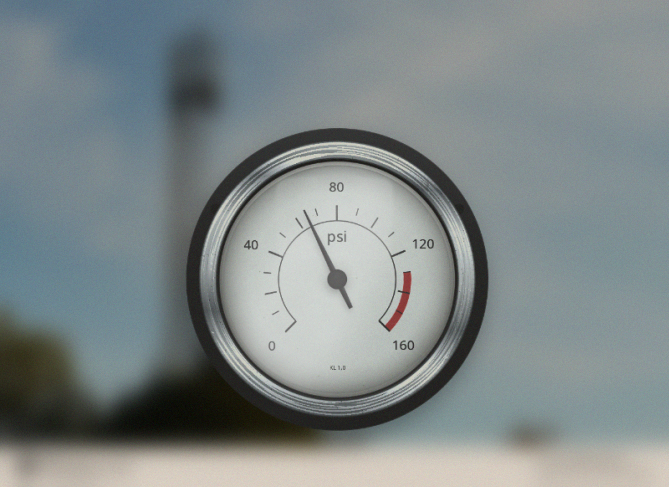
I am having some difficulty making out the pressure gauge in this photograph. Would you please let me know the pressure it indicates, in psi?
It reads 65 psi
